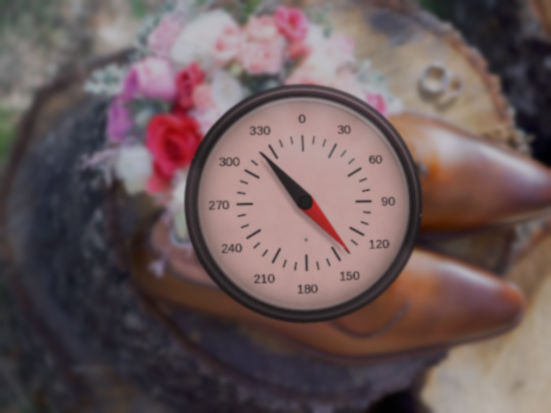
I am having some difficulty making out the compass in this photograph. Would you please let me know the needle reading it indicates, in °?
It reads 140 °
